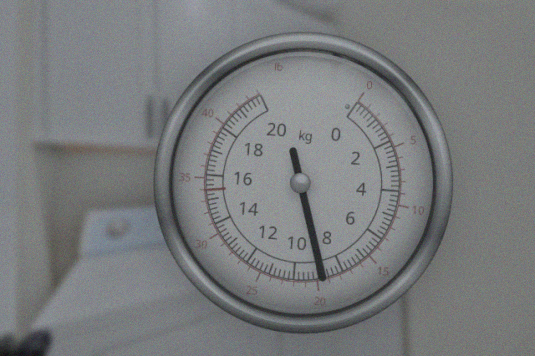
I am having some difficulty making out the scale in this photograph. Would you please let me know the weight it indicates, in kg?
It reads 8.8 kg
